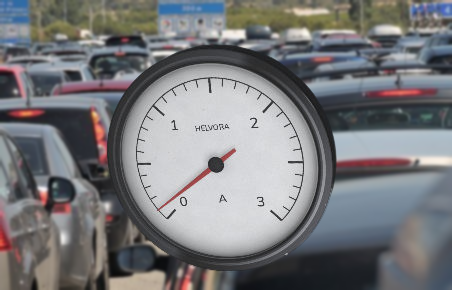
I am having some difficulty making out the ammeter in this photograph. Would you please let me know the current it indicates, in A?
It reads 0.1 A
